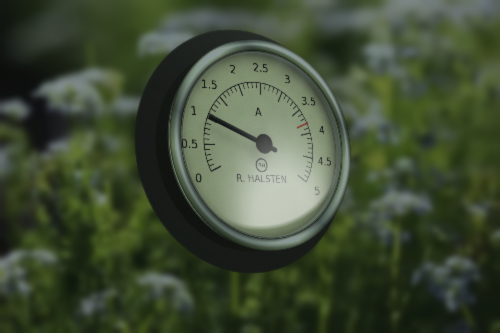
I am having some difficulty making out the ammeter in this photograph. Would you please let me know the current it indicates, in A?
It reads 1 A
